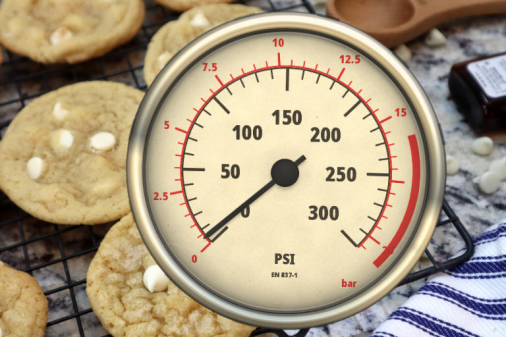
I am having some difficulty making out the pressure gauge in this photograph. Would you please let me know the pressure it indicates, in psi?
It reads 5 psi
